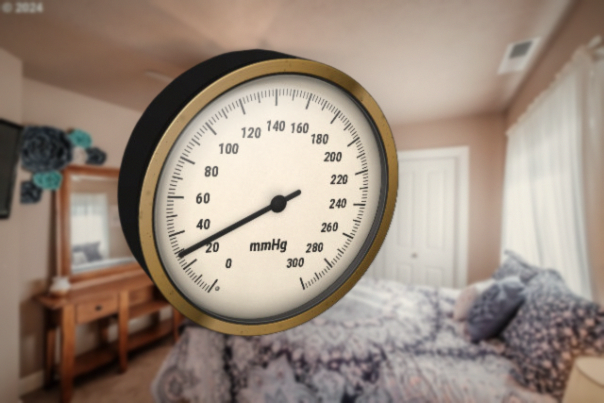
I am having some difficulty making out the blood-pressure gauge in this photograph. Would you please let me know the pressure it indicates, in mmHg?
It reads 30 mmHg
